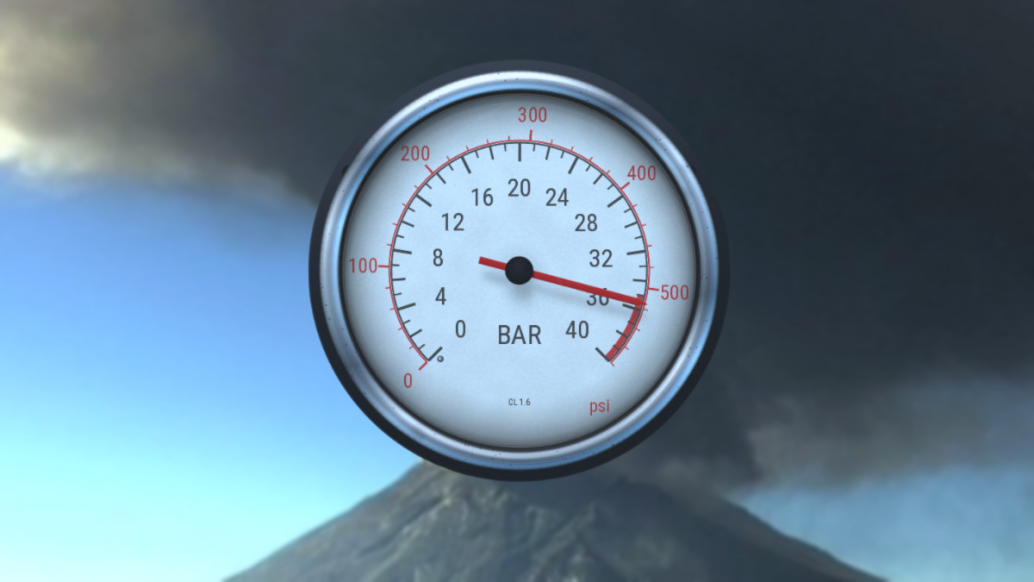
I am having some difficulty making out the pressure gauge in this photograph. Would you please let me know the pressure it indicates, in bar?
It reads 35.5 bar
